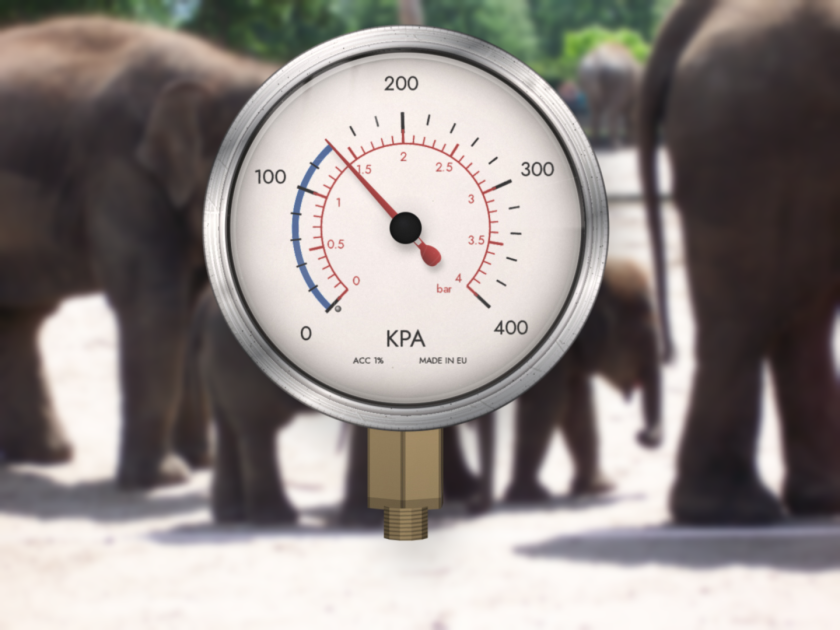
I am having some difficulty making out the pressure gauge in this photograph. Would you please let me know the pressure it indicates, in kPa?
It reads 140 kPa
